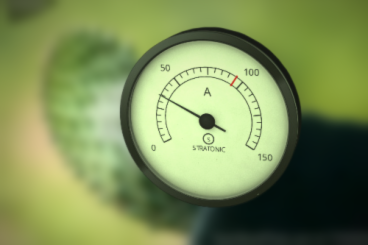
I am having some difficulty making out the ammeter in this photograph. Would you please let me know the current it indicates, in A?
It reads 35 A
